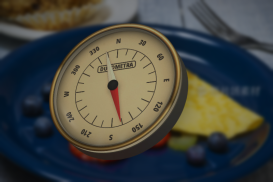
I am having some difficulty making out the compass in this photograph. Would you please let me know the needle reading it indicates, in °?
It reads 165 °
